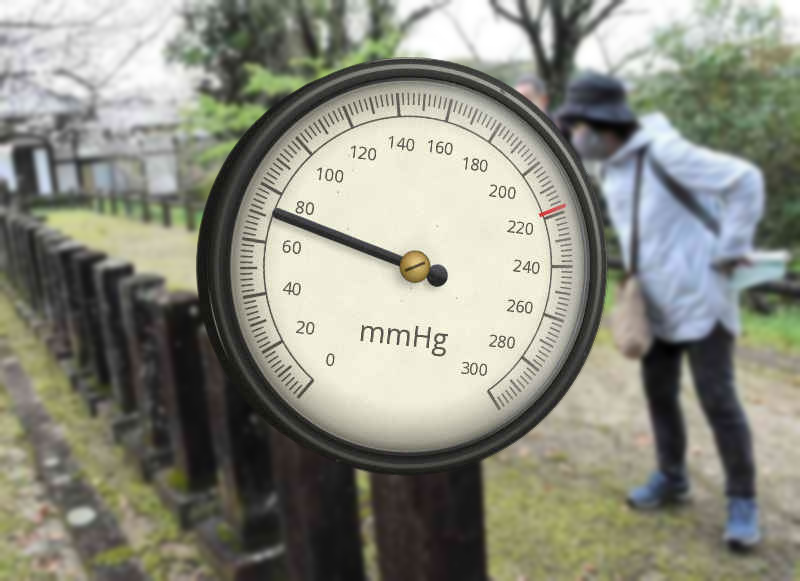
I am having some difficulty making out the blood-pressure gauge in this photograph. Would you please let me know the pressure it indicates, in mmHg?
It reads 72 mmHg
